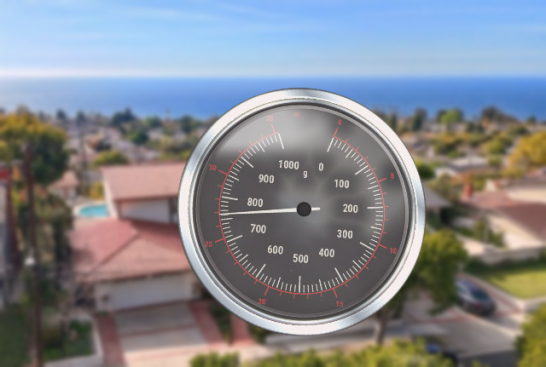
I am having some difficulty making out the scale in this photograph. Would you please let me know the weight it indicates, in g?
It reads 760 g
